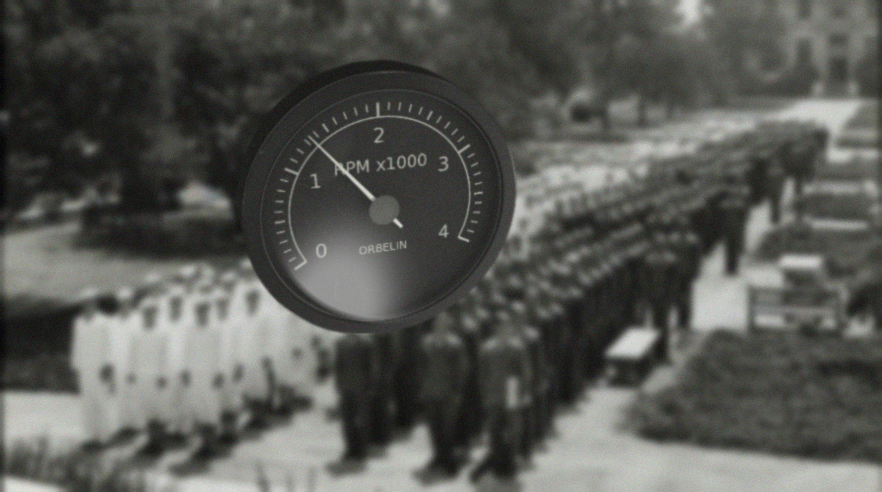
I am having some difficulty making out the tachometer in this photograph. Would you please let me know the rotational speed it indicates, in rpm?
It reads 1350 rpm
